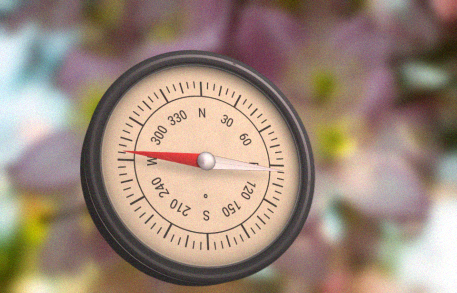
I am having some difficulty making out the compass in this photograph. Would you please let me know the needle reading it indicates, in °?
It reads 275 °
